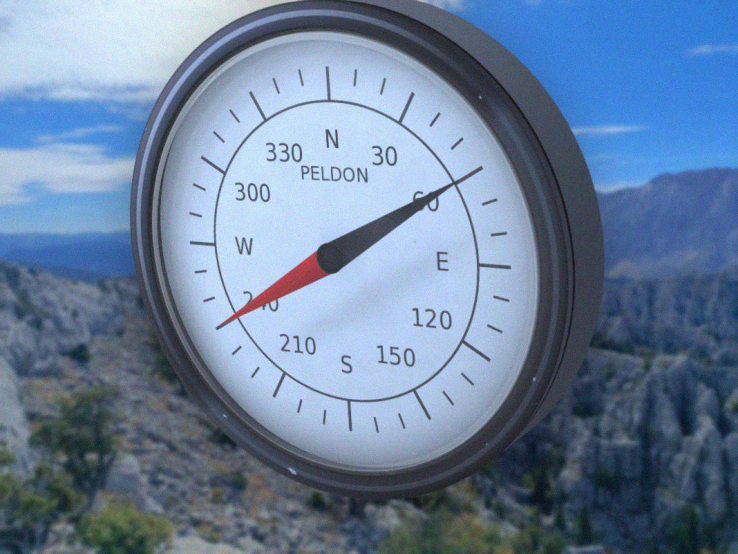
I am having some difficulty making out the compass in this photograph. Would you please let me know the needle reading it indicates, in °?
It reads 240 °
